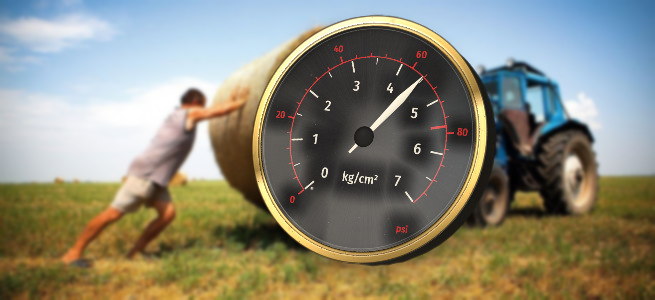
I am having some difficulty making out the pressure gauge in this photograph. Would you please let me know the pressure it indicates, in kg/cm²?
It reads 4.5 kg/cm²
